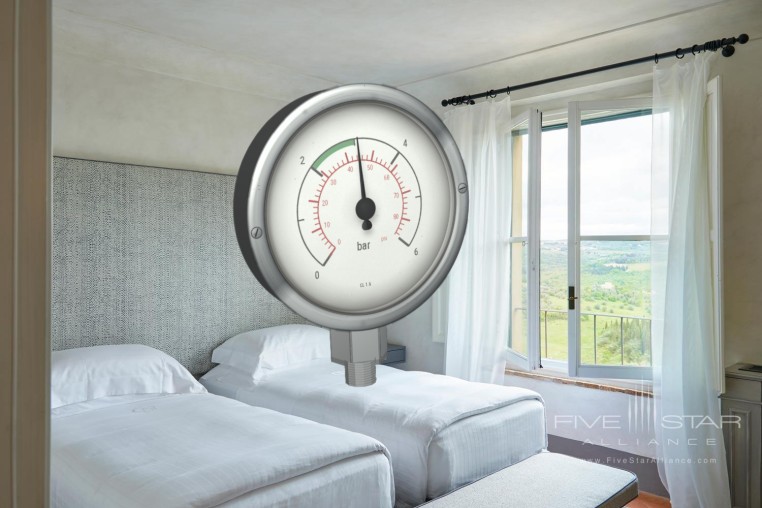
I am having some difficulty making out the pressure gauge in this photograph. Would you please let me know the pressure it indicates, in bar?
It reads 3 bar
